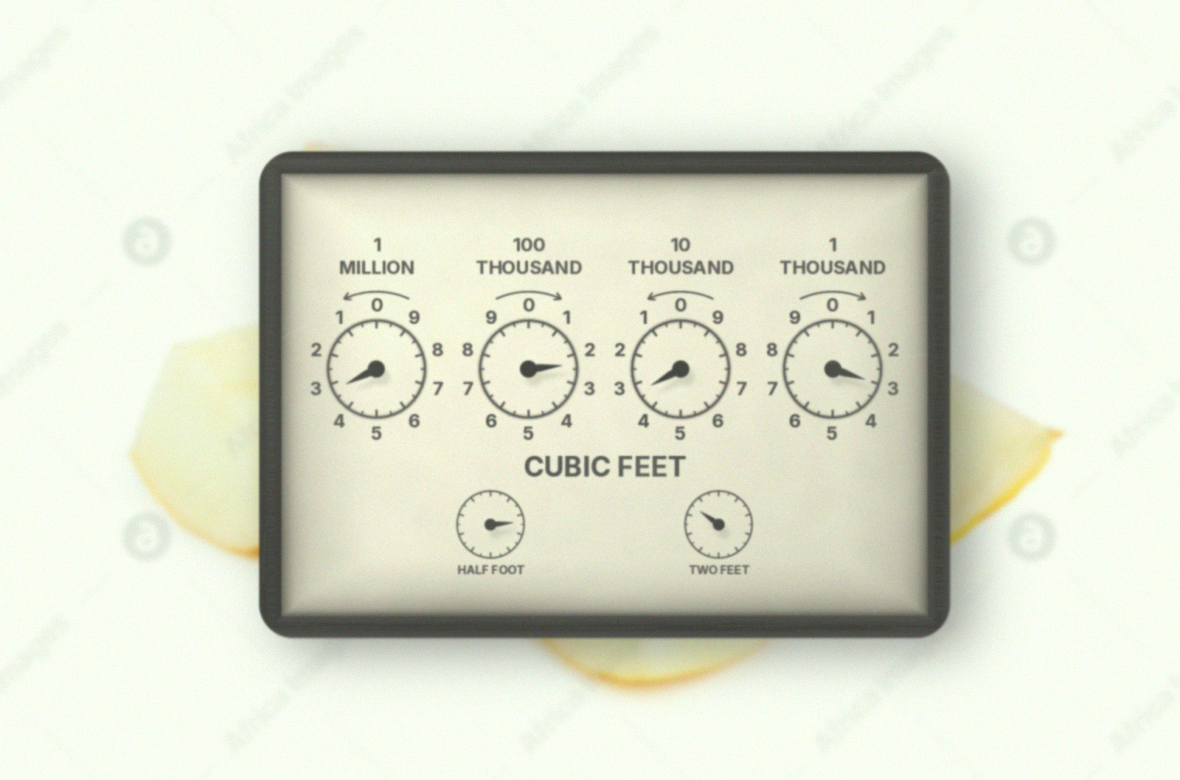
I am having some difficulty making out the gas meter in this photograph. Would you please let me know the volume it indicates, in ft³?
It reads 323300 ft³
